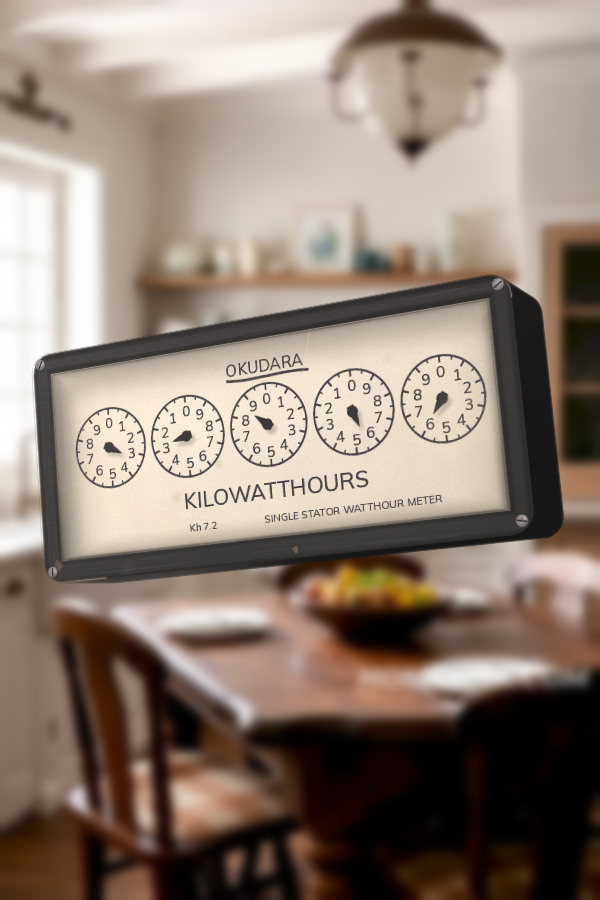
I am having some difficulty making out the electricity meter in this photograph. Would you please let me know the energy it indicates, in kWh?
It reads 32856 kWh
